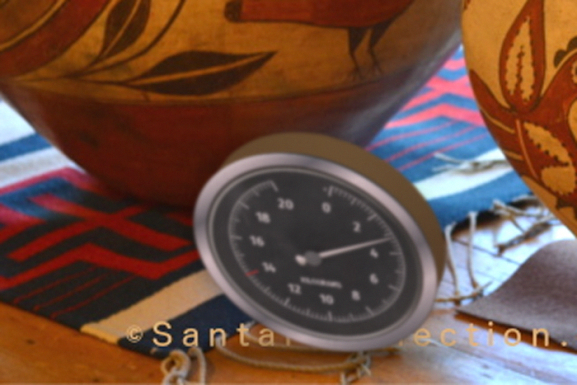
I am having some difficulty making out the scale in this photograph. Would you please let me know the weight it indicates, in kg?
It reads 3 kg
